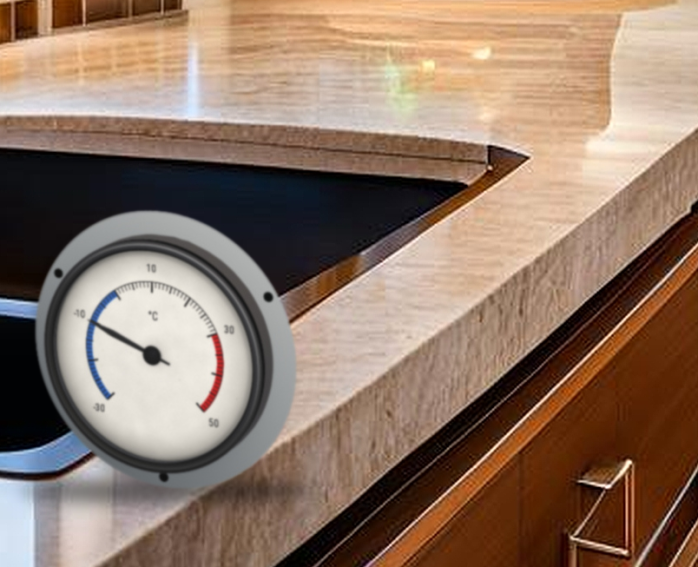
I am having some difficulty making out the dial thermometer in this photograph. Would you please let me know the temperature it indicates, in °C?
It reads -10 °C
